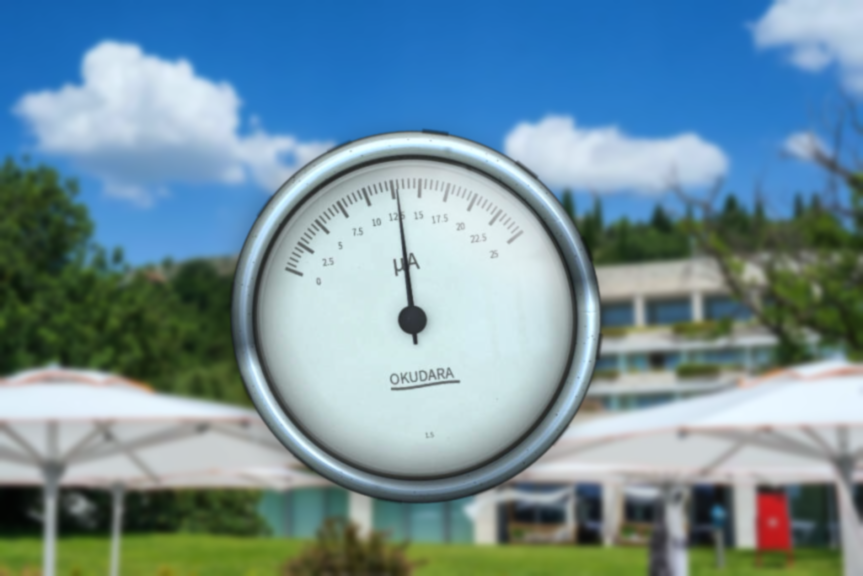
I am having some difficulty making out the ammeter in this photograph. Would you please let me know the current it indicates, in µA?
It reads 13 µA
